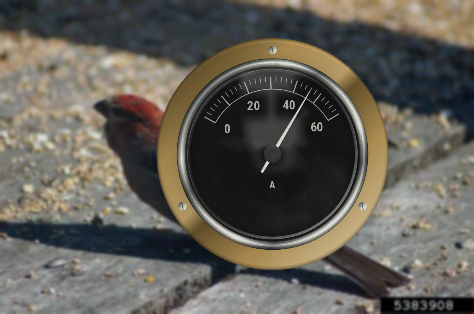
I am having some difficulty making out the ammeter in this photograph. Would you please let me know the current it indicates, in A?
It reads 46 A
